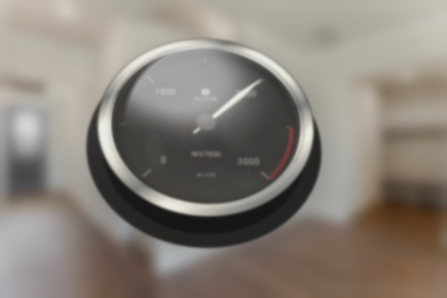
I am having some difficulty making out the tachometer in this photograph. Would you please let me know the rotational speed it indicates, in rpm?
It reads 2000 rpm
